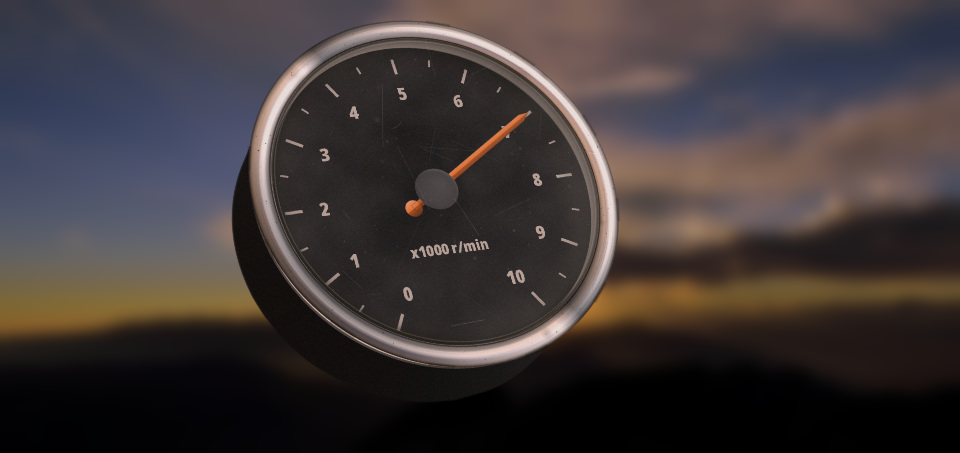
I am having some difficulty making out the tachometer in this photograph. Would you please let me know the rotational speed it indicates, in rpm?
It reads 7000 rpm
